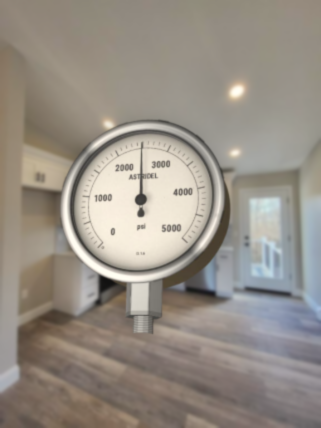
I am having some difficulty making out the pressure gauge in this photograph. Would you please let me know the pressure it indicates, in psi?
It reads 2500 psi
